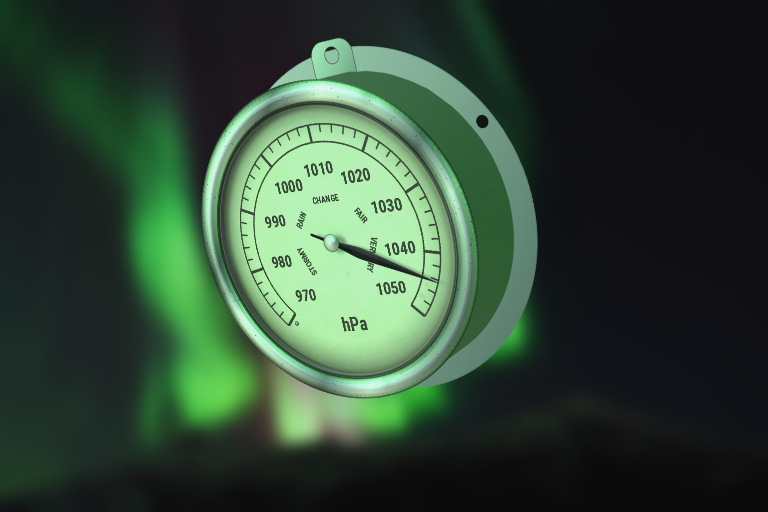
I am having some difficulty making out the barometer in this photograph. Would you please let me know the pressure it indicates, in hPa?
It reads 1044 hPa
